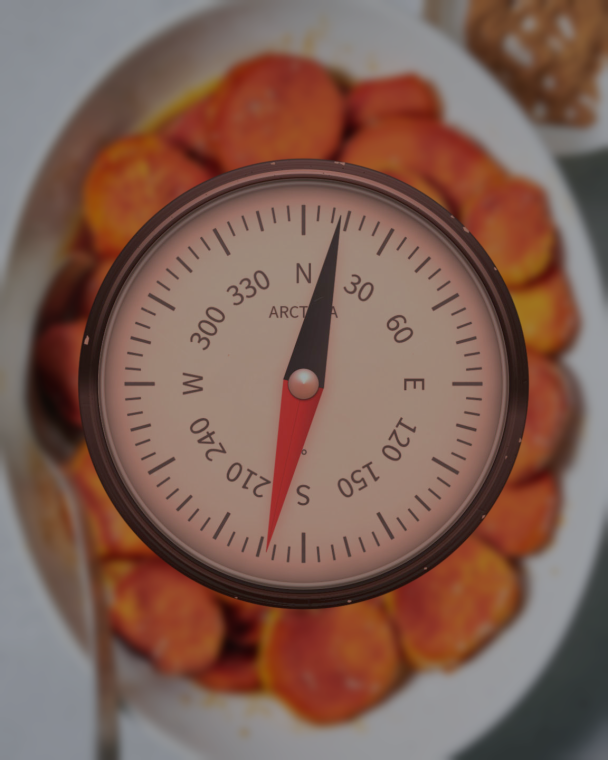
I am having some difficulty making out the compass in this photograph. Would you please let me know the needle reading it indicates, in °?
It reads 192.5 °
